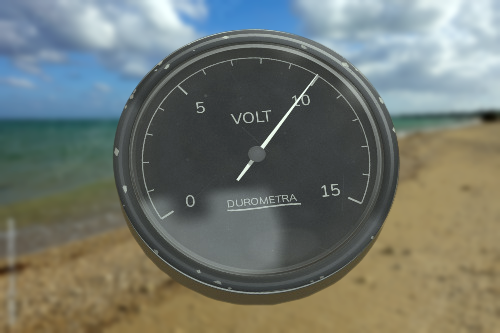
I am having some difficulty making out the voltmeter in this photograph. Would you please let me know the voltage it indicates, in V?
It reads 10 V
